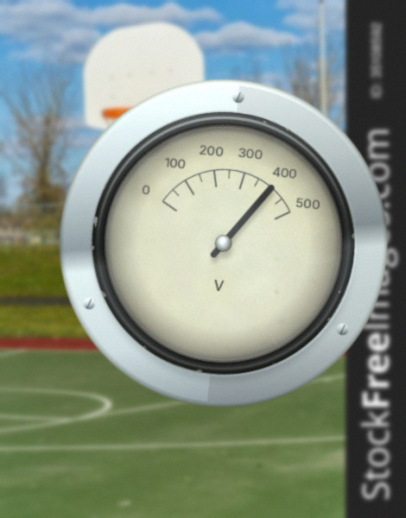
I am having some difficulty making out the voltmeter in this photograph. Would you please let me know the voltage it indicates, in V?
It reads 400 V
